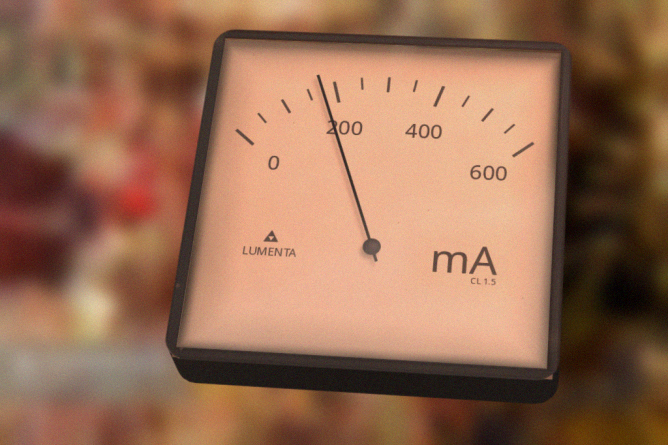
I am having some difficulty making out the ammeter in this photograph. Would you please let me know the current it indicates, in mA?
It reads 175 mA
